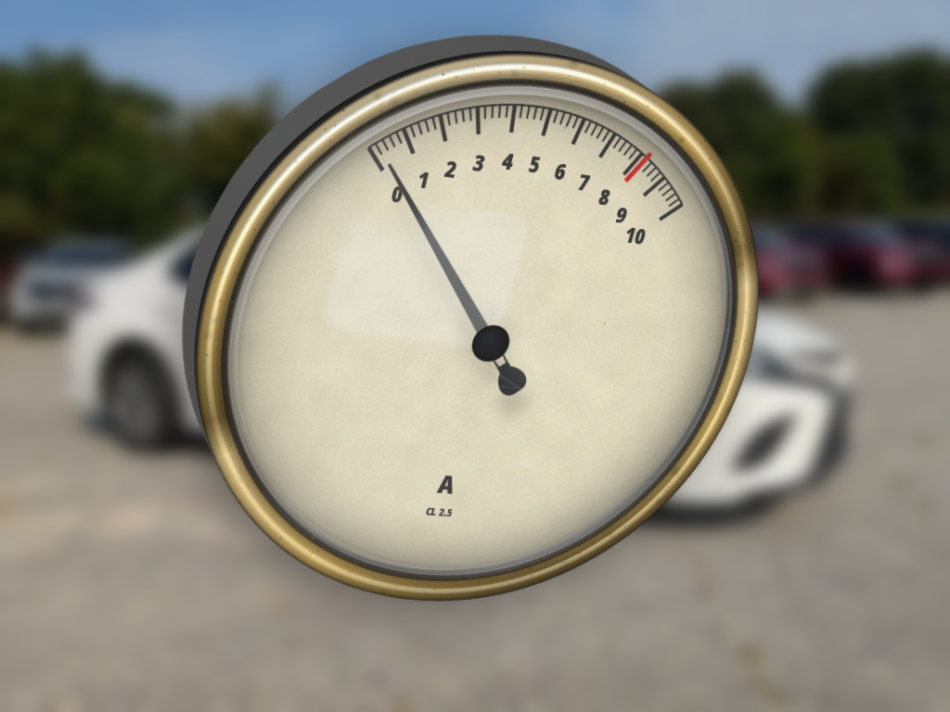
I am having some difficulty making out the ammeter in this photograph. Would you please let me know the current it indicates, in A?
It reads 0.2 A
